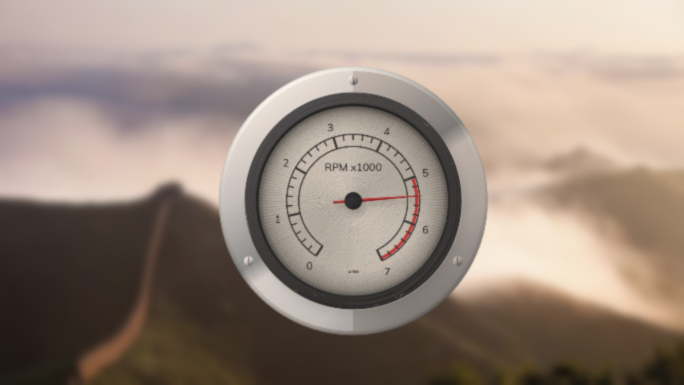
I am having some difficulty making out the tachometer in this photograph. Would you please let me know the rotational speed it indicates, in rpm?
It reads 5400 rpm
